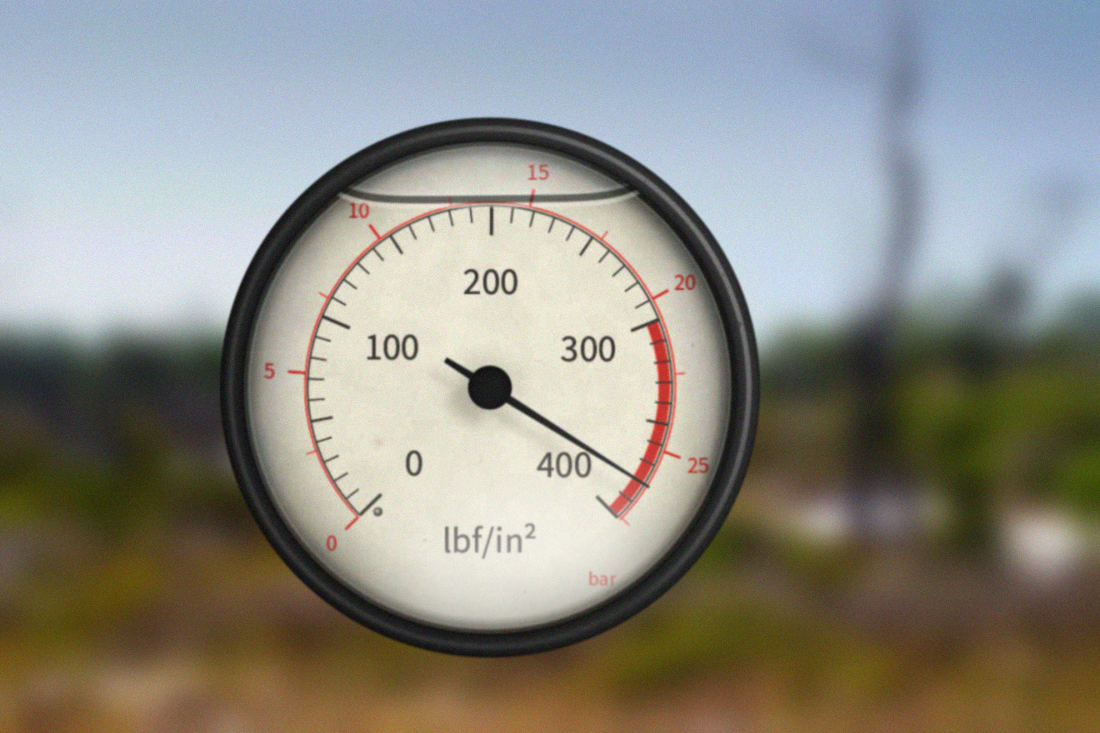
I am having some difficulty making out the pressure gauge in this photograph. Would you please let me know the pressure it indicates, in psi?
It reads 380 psi
